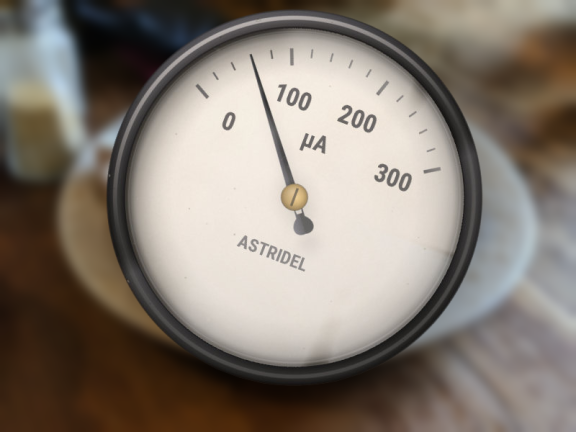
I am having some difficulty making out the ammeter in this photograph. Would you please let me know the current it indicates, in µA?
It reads 60 µA
